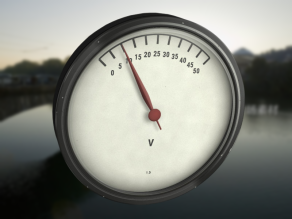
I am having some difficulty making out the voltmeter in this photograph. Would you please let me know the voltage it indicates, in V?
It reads 10 V
